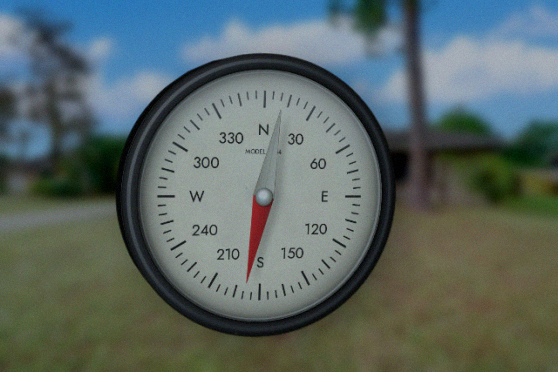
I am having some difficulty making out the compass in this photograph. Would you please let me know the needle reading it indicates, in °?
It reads 190 °
